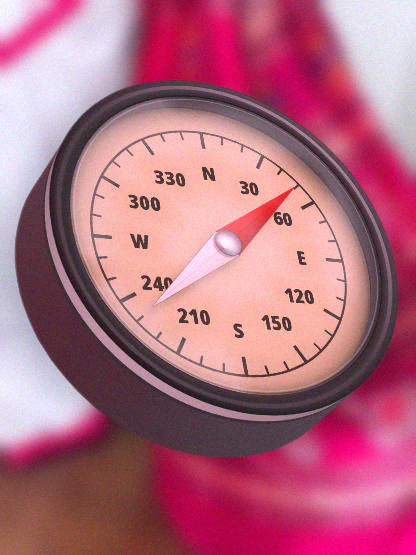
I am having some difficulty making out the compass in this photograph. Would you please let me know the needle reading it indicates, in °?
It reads 50 °
